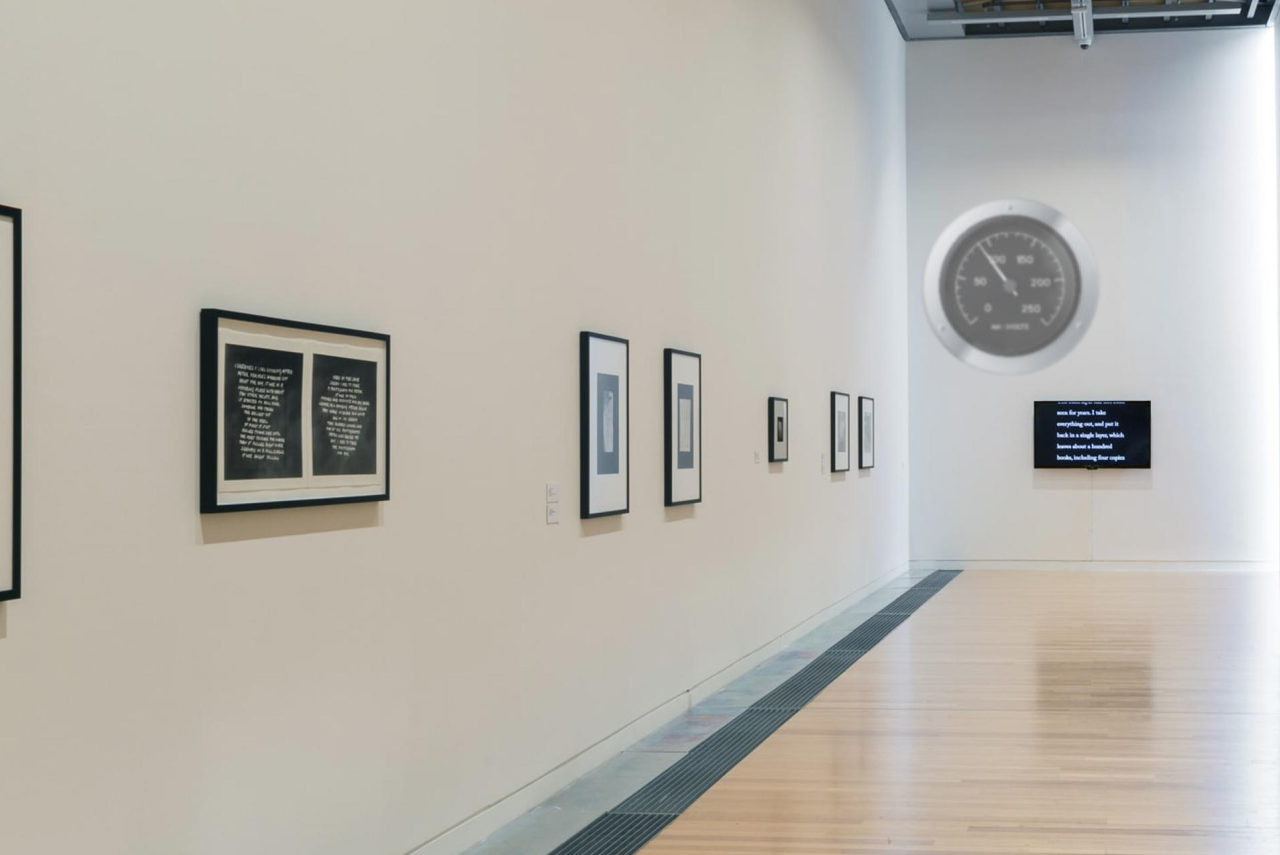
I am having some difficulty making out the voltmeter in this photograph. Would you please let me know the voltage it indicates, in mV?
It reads 90 mV
